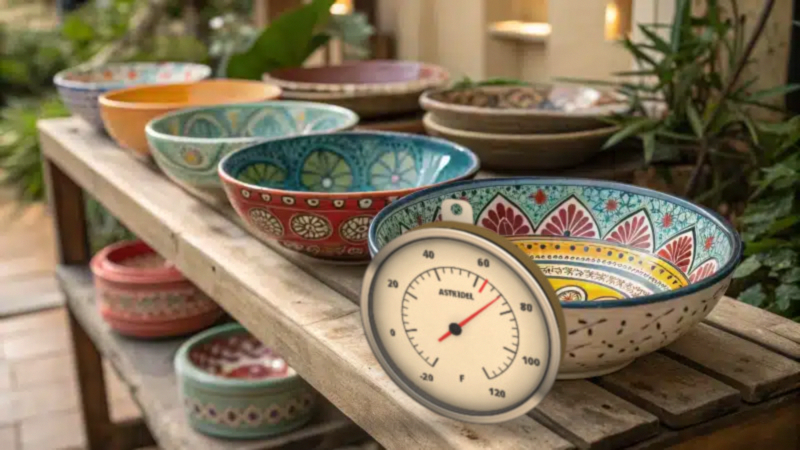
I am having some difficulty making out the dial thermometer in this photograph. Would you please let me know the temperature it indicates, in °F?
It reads 72 °F
